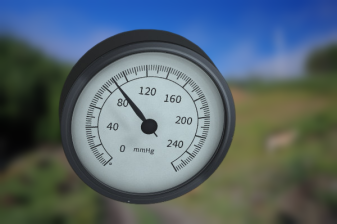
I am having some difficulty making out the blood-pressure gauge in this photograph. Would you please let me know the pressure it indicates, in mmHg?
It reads 90 mmHg
